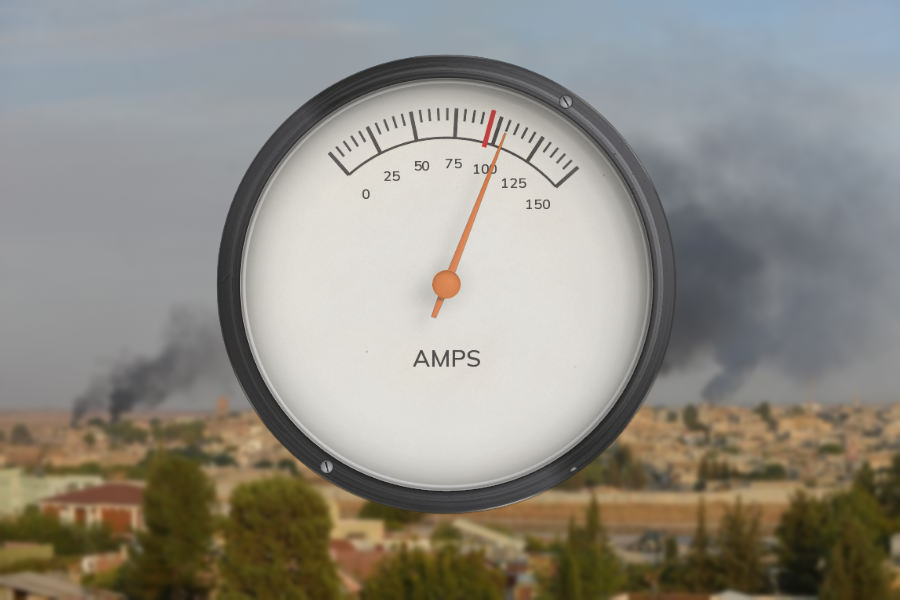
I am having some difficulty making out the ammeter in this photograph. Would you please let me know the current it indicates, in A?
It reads 105 A
